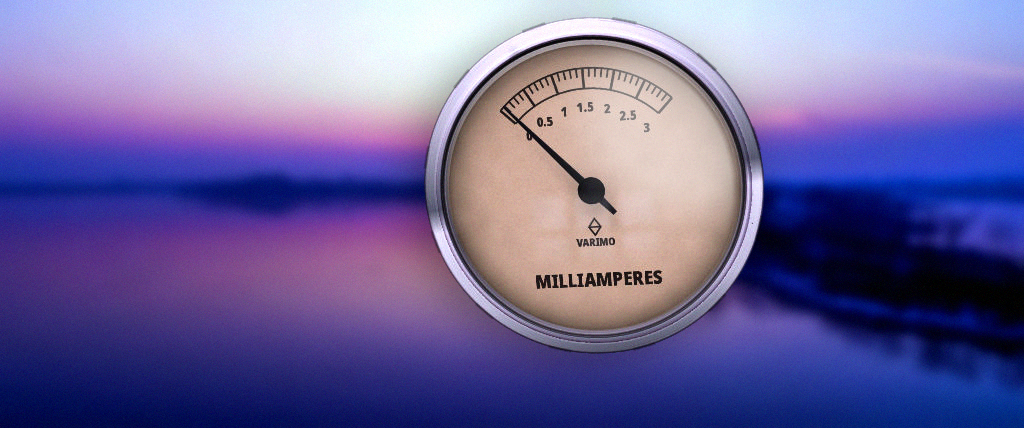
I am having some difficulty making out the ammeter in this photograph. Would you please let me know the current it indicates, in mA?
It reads 0.1 mA
